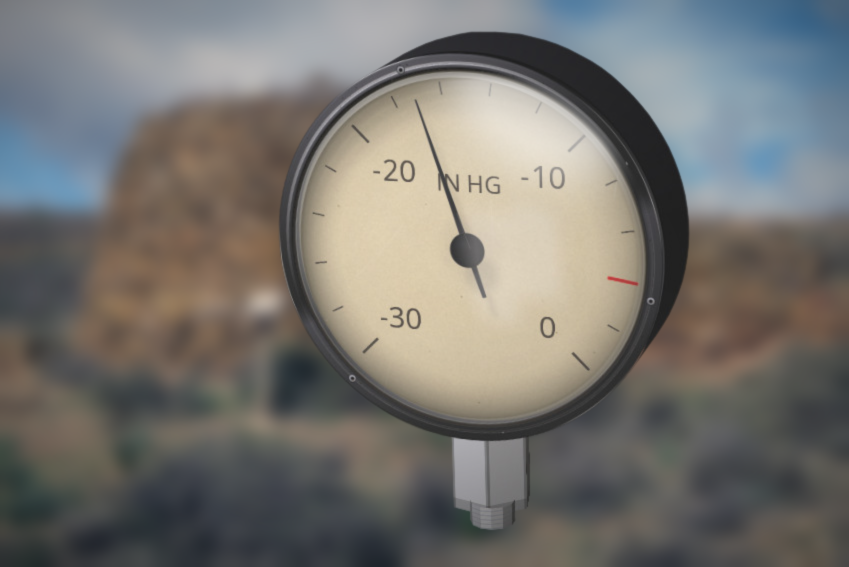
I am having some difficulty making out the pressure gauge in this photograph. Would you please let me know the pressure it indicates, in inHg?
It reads -17 inHg
